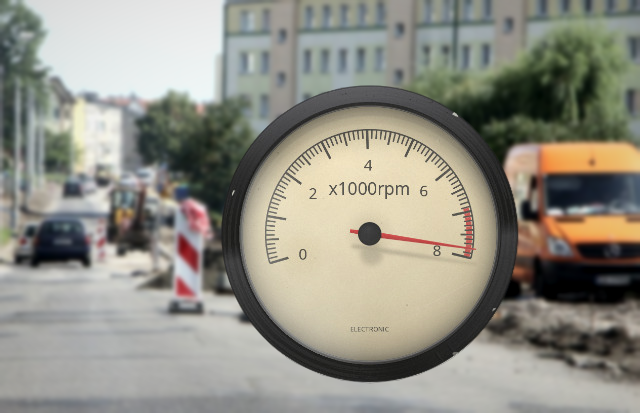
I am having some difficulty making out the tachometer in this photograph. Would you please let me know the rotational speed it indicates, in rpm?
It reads 7800 rpm
